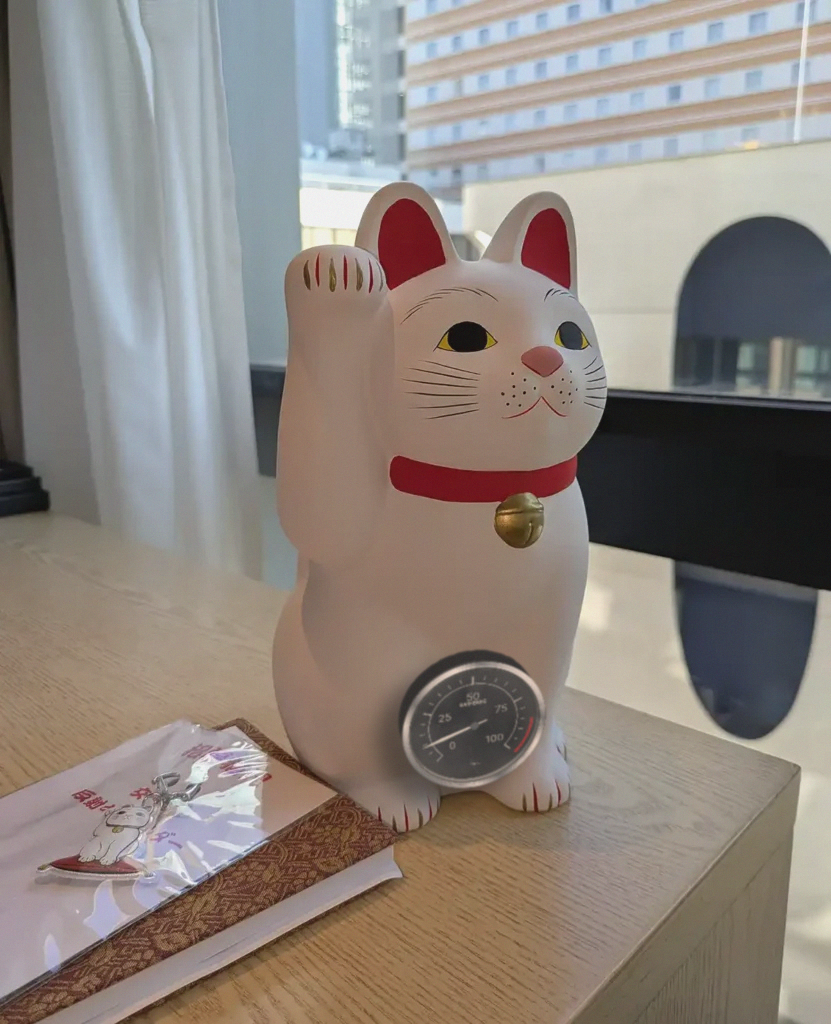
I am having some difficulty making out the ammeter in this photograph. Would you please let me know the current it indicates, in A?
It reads 10 A
